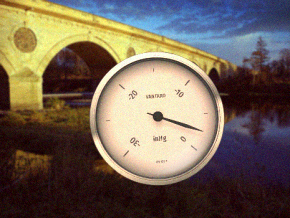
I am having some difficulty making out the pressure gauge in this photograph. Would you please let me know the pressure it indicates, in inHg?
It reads -2.5 inHg
